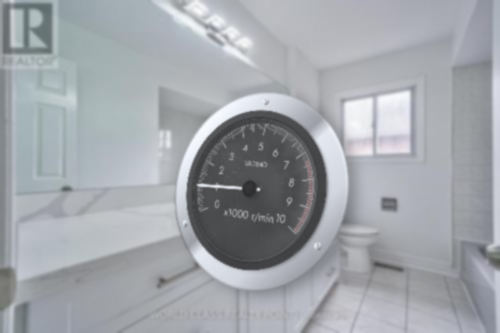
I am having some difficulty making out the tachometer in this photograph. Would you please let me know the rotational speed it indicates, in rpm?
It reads 1000 rpm
